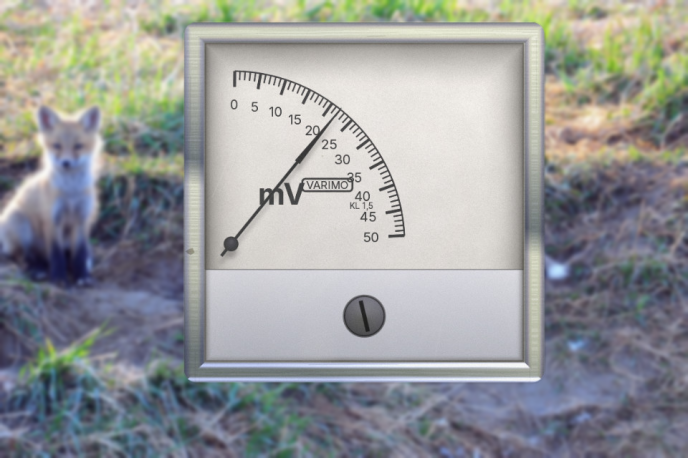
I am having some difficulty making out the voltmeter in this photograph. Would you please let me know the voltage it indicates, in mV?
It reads 22 mV
